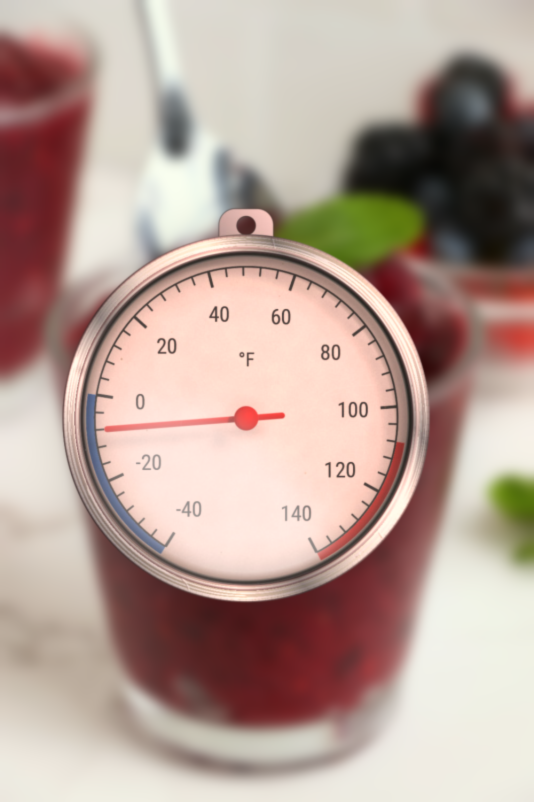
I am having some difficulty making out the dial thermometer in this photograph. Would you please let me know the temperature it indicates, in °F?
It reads -8 °F
